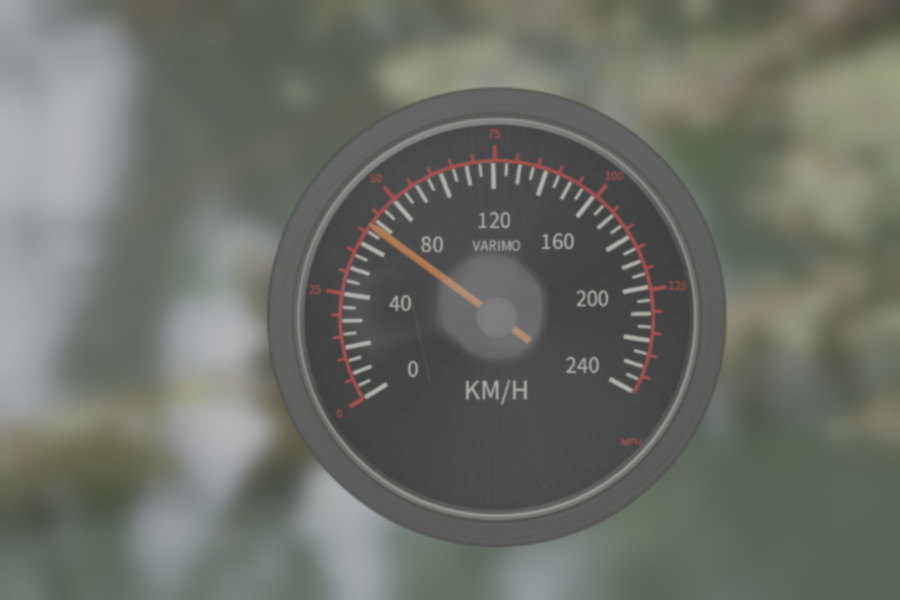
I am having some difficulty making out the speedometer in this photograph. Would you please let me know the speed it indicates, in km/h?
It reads 67.5 km/h
